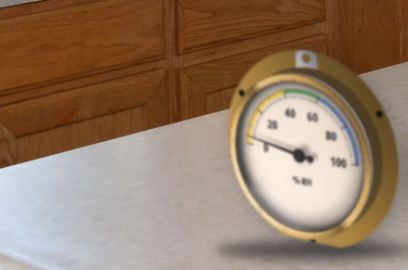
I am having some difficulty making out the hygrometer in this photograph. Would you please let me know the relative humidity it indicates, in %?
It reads 5 %
